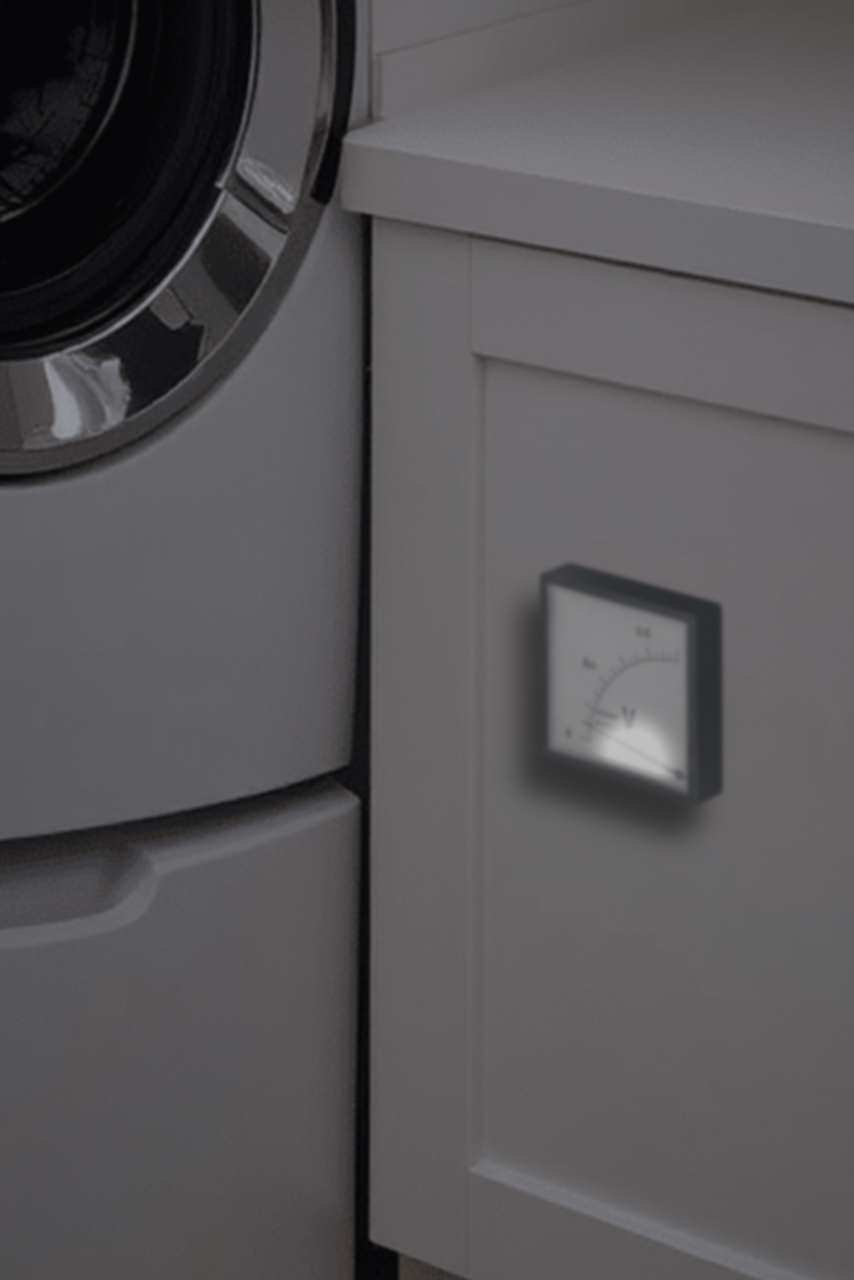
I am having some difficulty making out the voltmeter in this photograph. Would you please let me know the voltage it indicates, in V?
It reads 0.1 V
